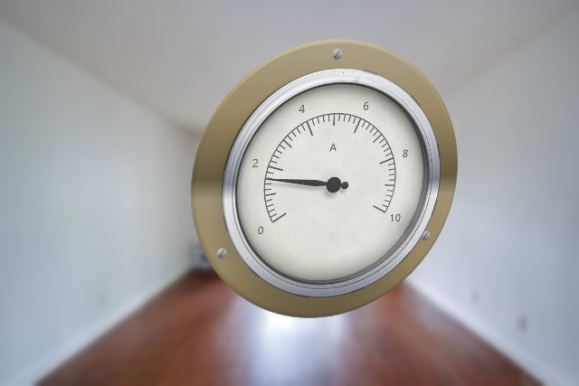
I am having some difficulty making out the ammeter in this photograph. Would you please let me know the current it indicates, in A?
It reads 1.6 A
